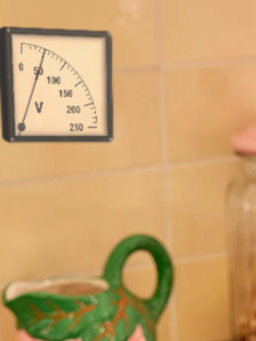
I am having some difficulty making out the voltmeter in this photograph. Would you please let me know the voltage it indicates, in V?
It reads 50 V
